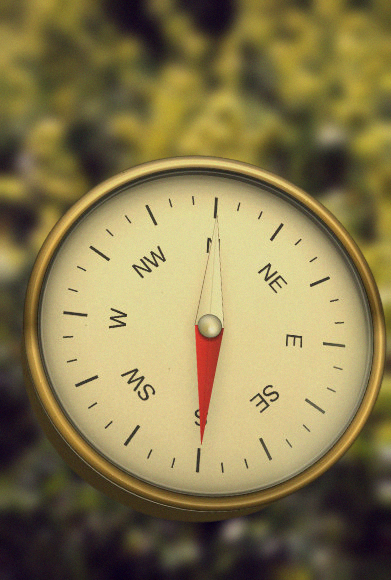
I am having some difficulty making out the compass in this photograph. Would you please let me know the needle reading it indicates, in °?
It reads 180 °
